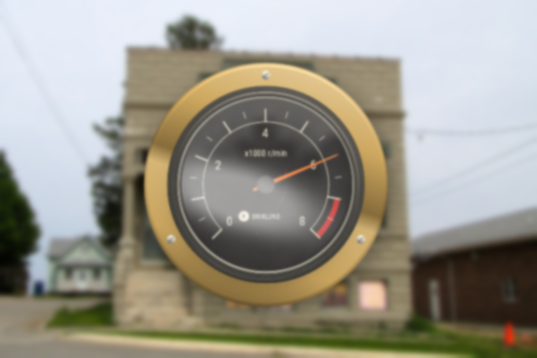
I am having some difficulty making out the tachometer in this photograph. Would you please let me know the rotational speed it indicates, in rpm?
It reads 6000 rpm
